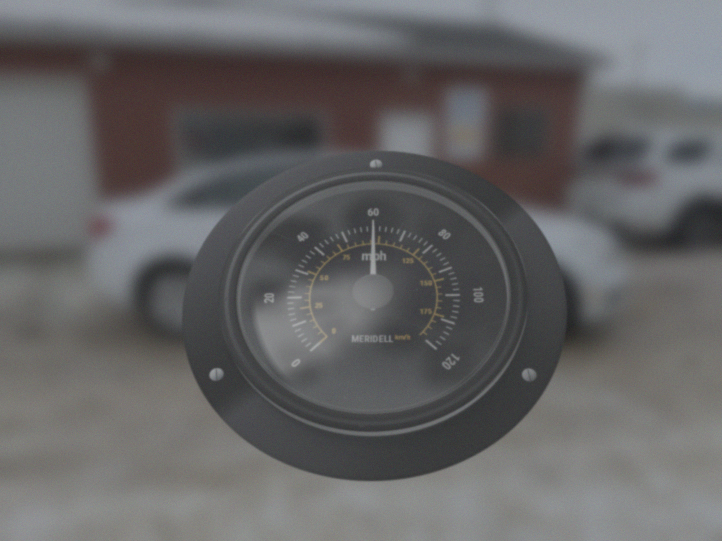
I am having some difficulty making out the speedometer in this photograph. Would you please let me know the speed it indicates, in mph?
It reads 60 mph
